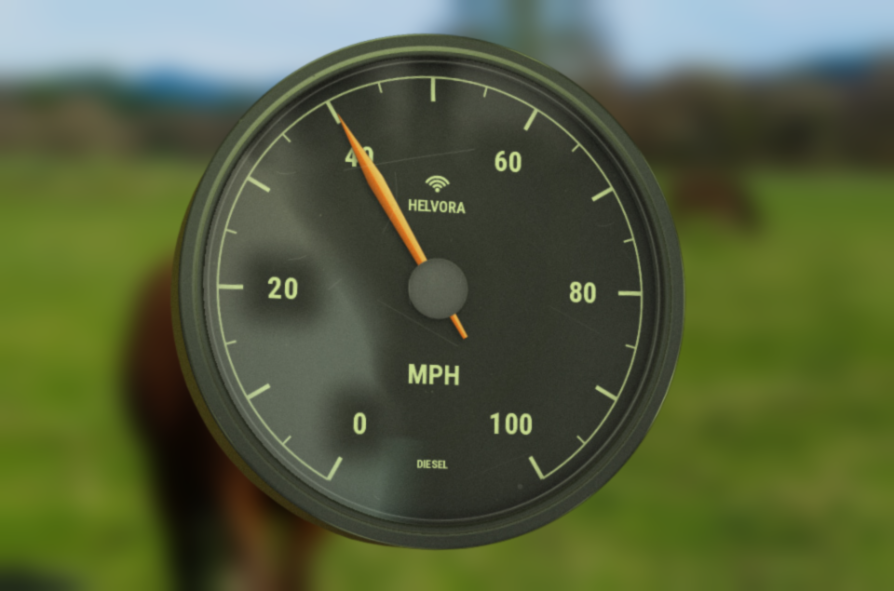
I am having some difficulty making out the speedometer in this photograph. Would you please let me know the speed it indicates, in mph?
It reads 40 mph
